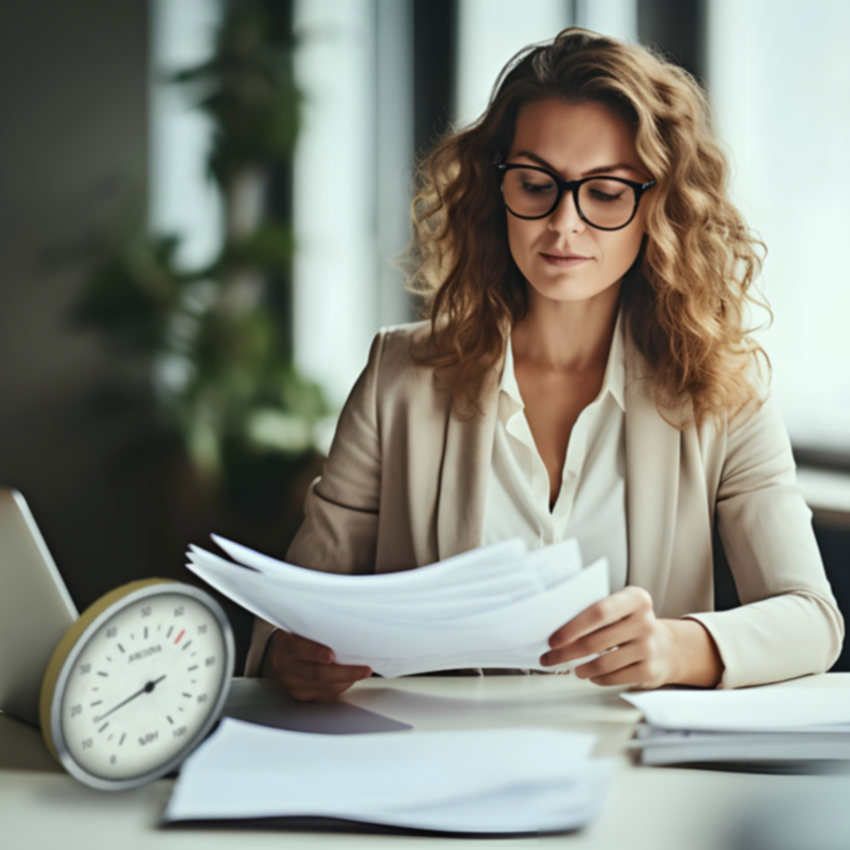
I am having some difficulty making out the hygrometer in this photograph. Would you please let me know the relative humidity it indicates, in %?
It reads 15 %
